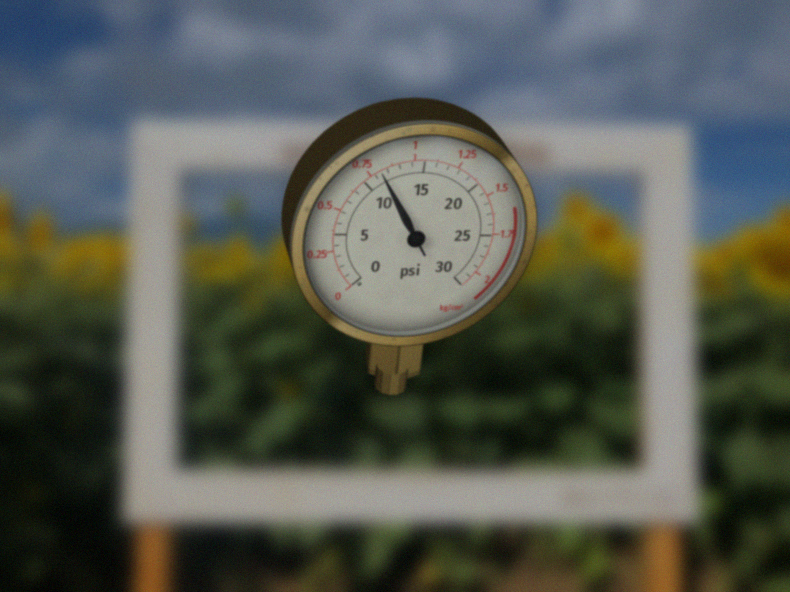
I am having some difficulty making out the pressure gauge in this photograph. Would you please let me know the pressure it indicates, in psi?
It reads 11.5 psi
